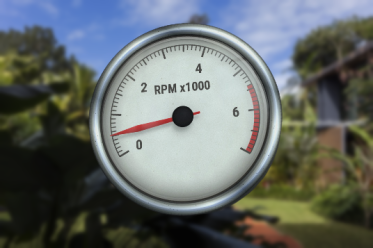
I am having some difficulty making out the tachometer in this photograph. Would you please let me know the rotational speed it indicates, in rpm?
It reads 500 rpm
